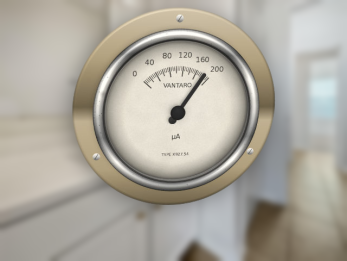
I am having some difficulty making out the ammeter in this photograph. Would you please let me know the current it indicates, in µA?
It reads 180 µA
